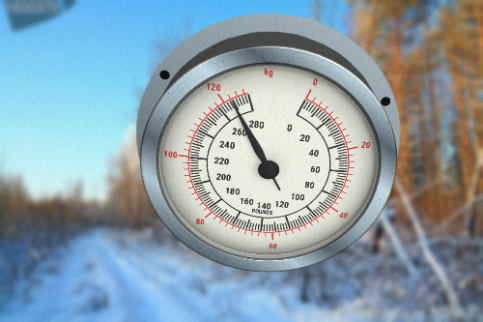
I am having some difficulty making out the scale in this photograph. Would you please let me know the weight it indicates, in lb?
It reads 270 lb
